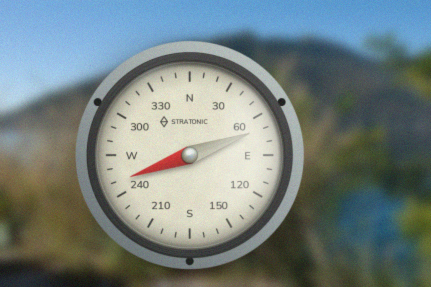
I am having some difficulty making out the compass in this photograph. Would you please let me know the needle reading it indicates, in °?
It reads 250 °
